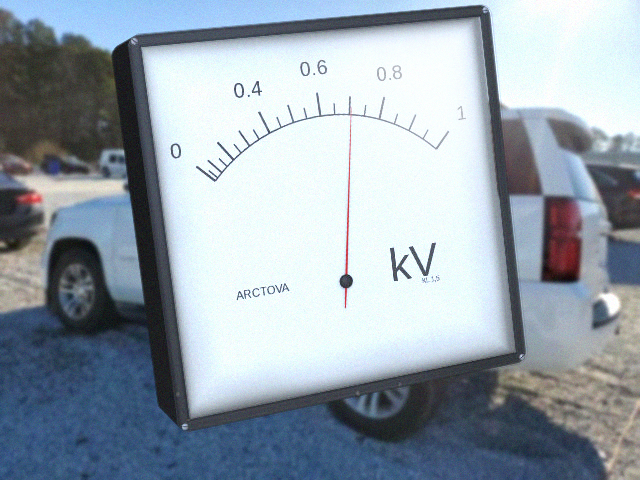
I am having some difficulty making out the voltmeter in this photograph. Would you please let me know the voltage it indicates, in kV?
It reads 0.7 kV
